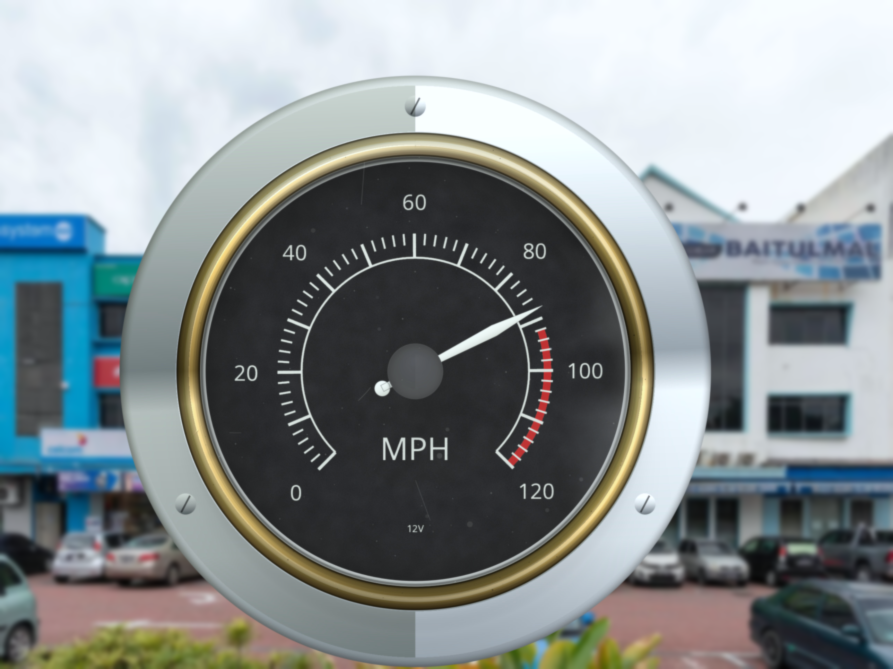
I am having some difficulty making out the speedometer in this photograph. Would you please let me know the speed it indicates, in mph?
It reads 88 mph
